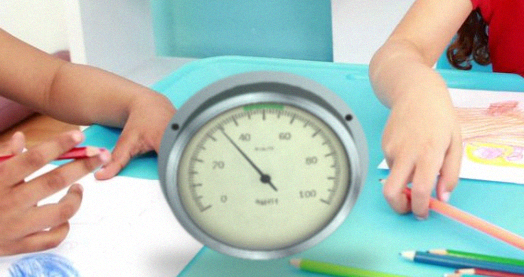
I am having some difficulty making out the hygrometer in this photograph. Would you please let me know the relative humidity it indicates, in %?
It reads 35 %
